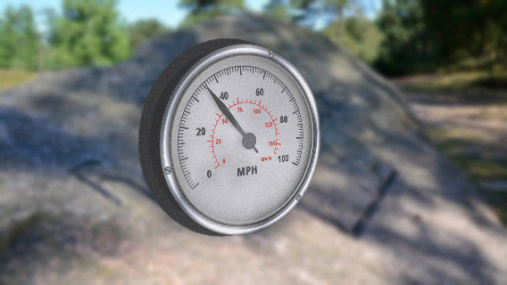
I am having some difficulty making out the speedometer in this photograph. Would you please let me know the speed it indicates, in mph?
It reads 35 mph
